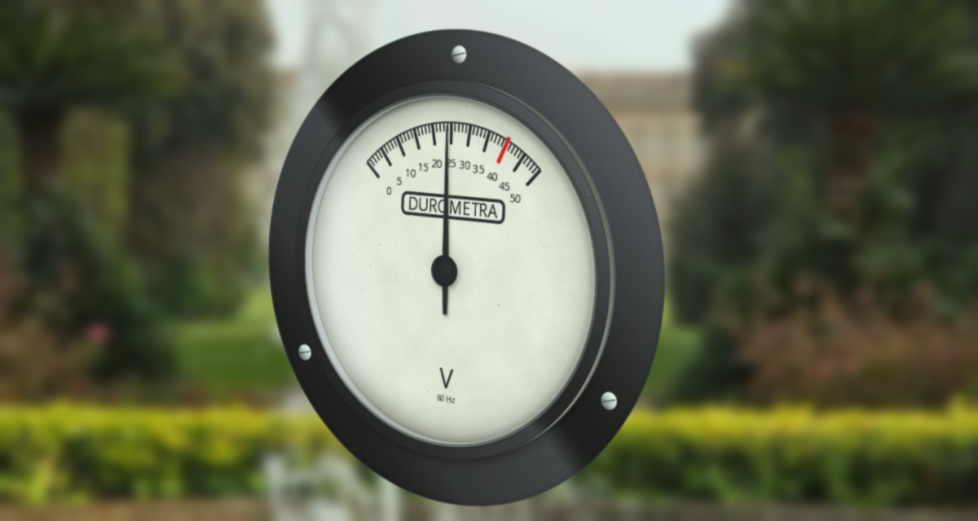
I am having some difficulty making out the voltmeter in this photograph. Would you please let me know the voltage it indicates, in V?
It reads 25 V
